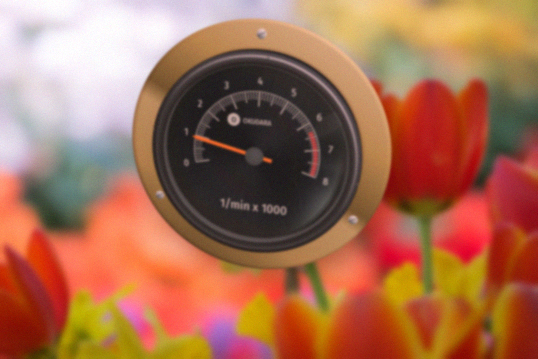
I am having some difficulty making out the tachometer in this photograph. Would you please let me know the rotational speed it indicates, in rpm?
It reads 1000 rpm
